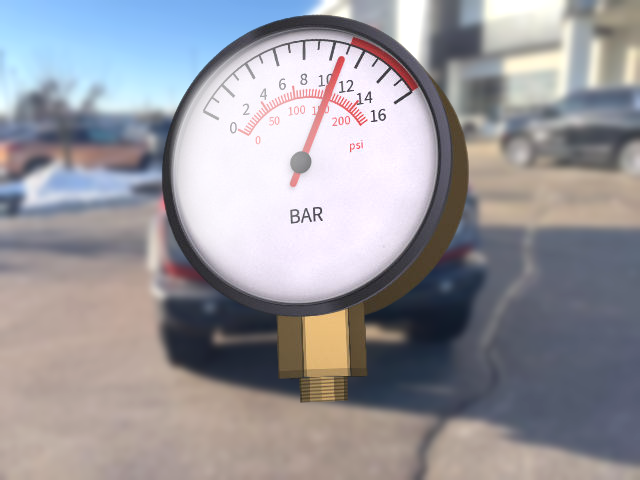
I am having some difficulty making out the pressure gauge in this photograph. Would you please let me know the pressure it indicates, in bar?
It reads 11 bar
